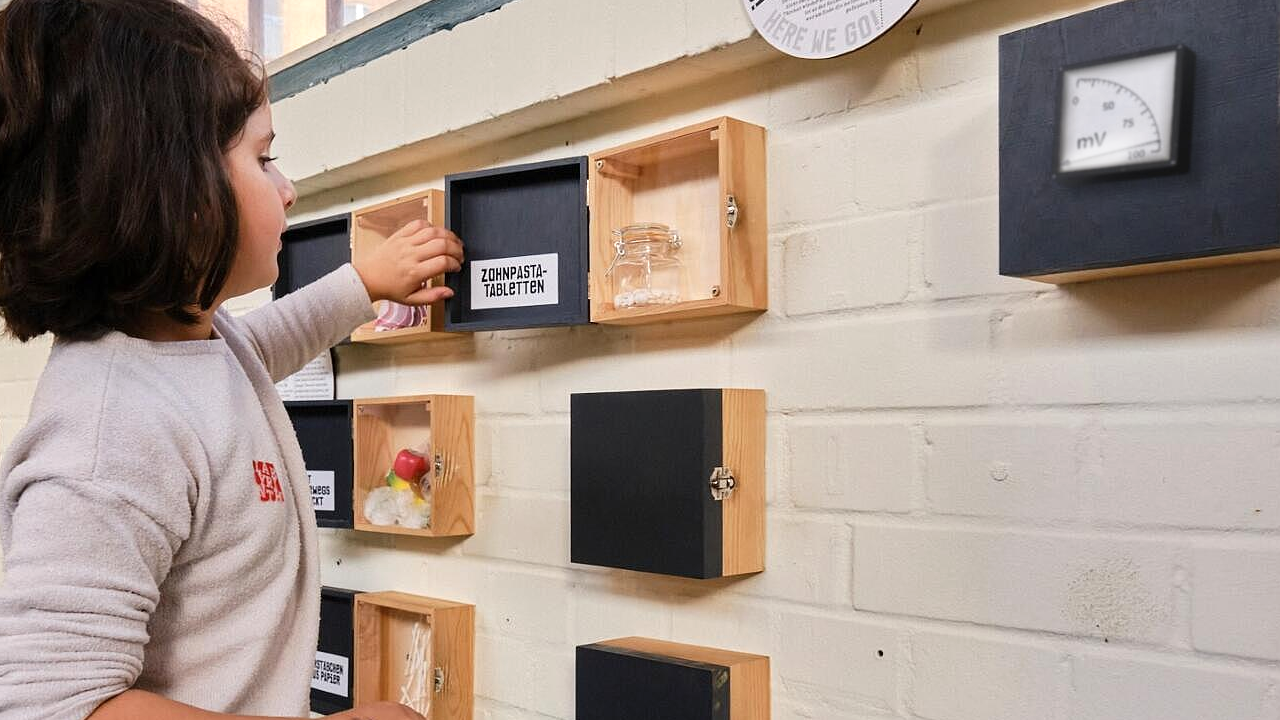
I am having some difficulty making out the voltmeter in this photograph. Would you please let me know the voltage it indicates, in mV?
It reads 95 mV
